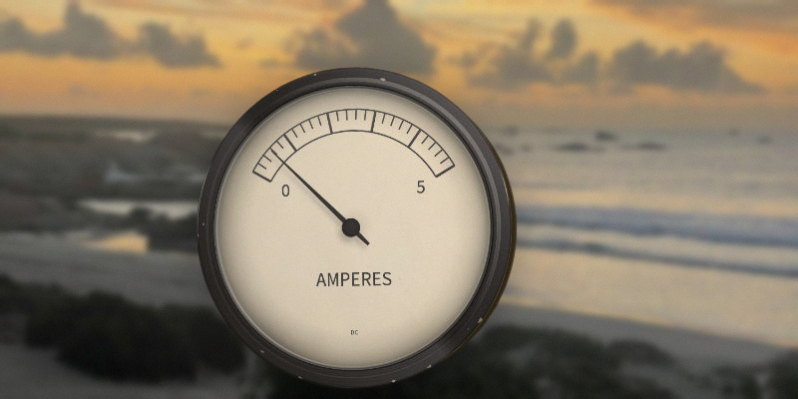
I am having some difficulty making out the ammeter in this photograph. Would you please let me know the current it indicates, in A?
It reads 0.6 A
